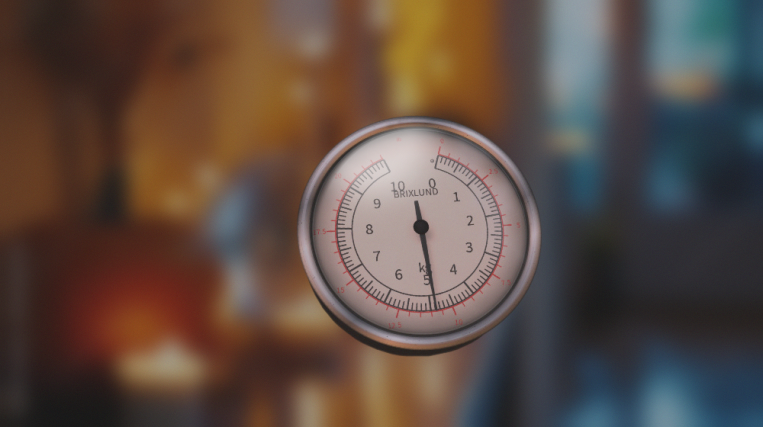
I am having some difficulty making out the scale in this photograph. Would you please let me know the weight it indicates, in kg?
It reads 4.9 kg
